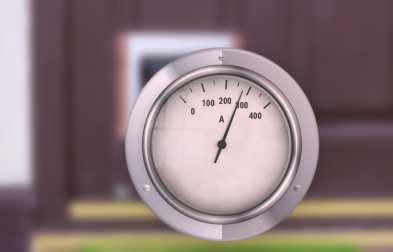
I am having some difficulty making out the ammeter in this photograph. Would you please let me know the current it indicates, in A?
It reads 275 A
